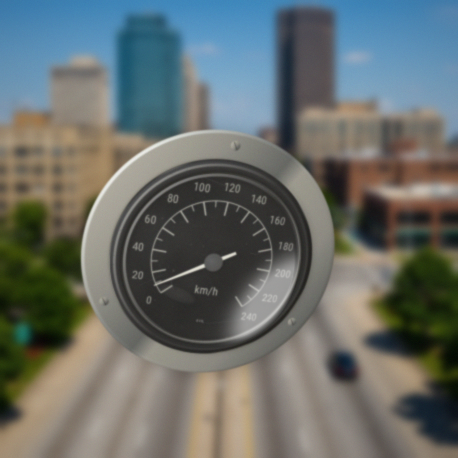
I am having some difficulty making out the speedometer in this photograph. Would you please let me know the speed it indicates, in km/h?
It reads 10 km/h
